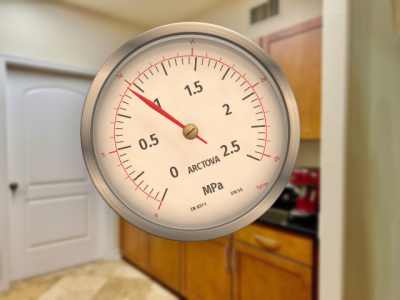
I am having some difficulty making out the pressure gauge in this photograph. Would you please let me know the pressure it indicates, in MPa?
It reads 0.95 MPa
